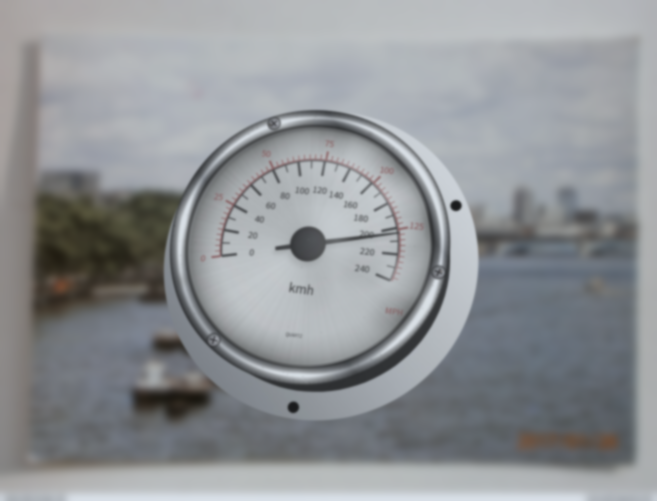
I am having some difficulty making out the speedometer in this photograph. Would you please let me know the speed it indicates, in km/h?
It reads 205 km/h
